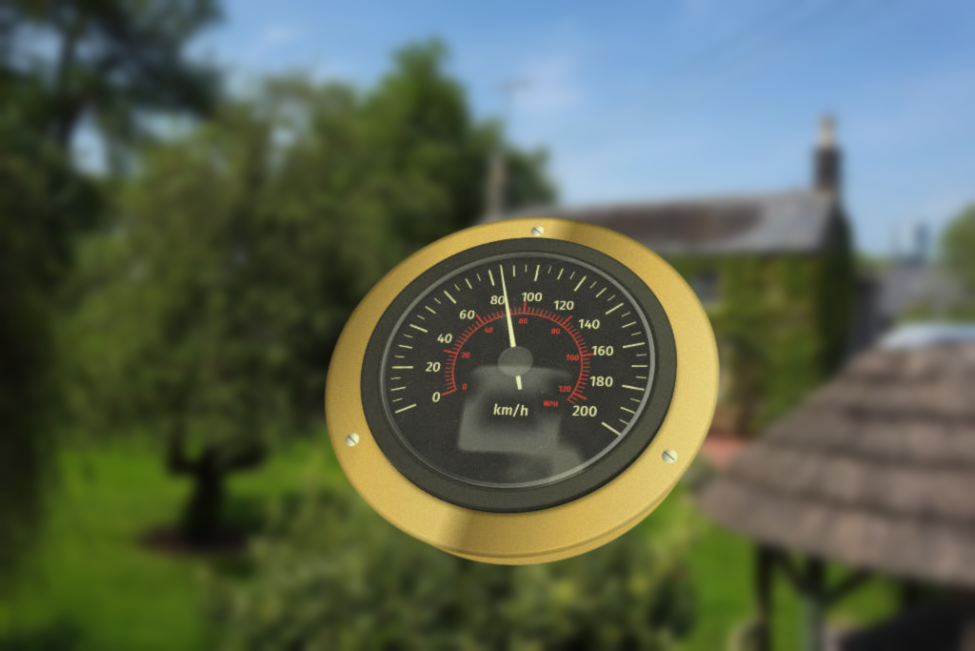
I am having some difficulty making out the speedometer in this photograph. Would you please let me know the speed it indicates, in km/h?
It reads 85 km/h
